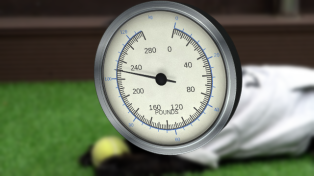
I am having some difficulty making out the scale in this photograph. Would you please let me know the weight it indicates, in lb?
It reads 230 lb
